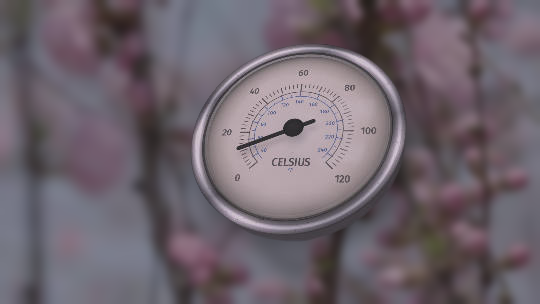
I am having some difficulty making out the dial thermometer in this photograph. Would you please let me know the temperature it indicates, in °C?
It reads 10 °C
